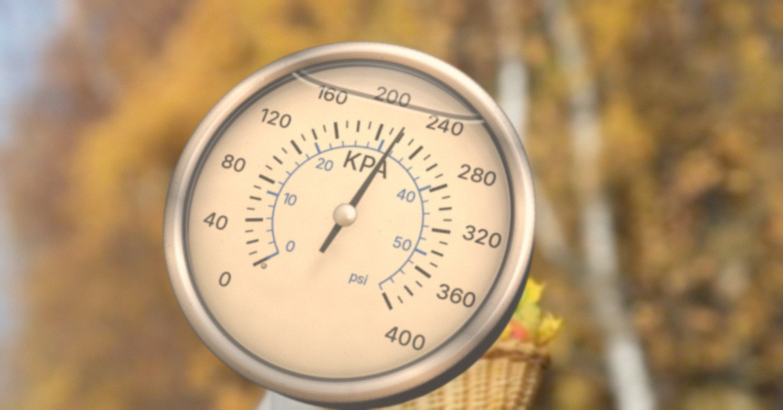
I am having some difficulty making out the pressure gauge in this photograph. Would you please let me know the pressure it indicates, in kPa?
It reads 220 kPa
